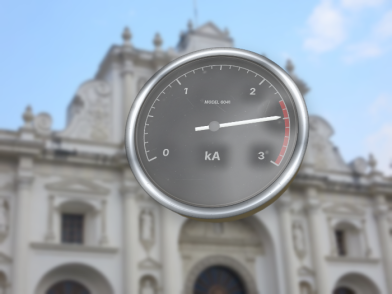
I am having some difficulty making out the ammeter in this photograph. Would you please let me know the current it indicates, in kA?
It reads 2.5 kA
